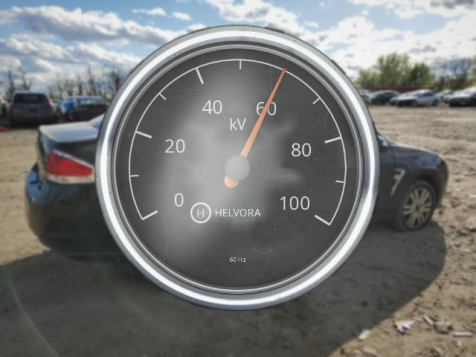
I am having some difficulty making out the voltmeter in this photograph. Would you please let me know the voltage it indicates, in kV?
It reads 60 kV
